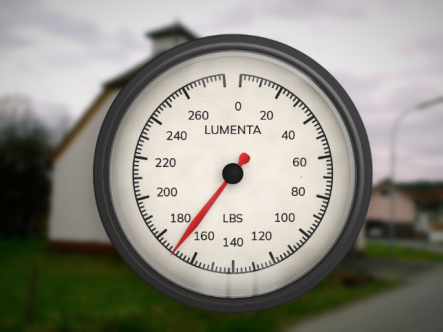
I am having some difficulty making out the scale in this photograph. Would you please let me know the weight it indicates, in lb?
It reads 170 lb
